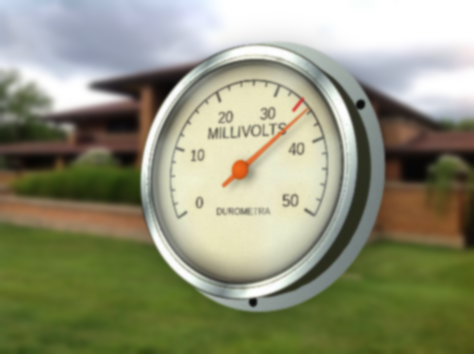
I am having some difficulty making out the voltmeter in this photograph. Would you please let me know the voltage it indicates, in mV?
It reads 36 mV
